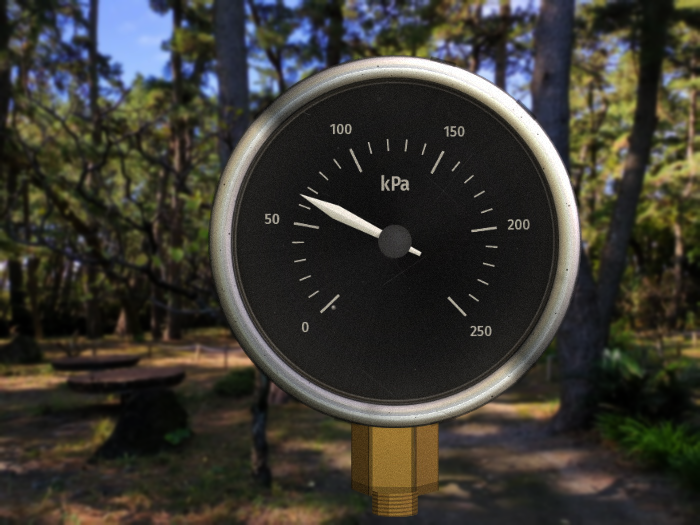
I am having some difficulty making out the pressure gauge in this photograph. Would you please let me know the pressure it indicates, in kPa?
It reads 65 kPa
